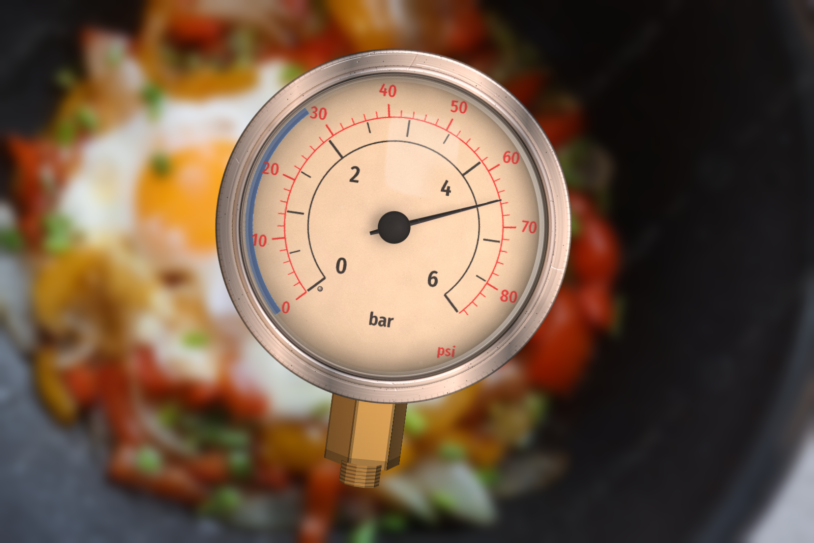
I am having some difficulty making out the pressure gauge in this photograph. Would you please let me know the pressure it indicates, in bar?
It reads 4.5 bar
